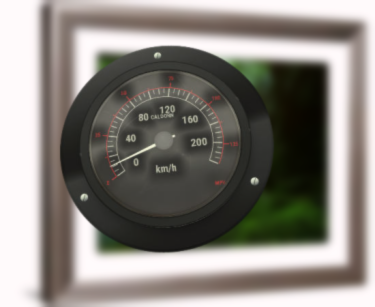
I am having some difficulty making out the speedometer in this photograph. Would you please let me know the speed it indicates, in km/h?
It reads 10 km/h
